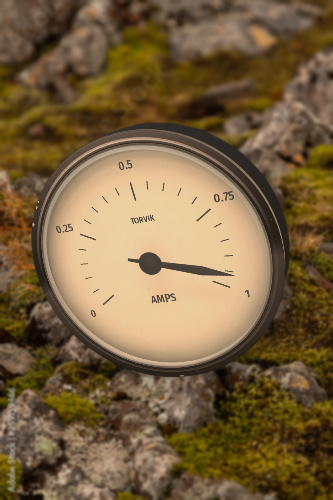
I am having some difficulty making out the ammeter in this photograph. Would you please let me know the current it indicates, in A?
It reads 0.95 A
